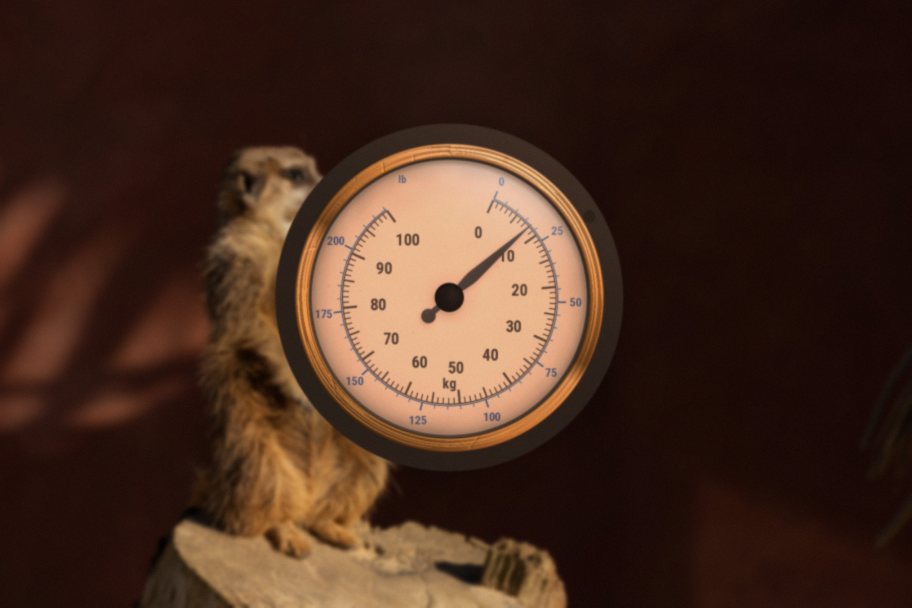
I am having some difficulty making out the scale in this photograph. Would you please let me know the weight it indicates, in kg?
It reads 8 kg
